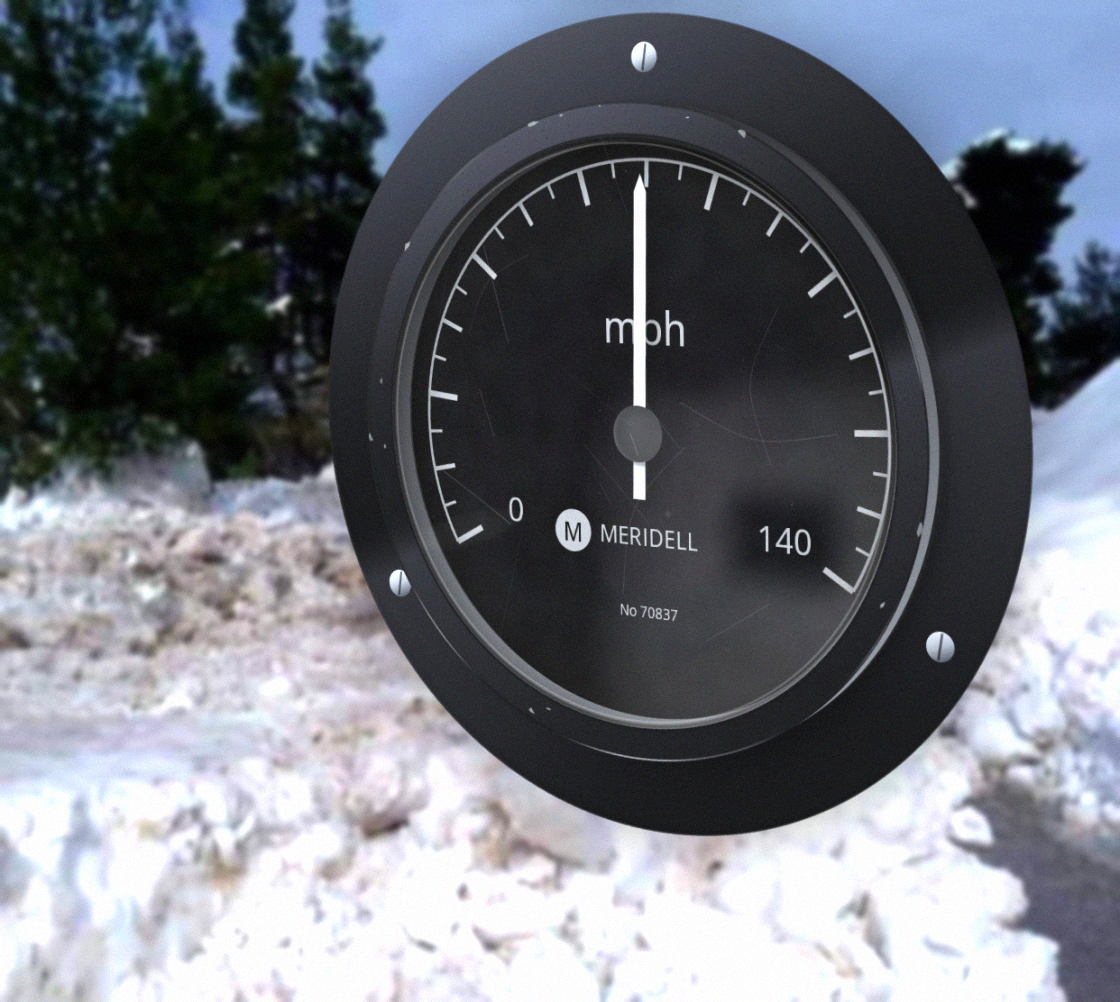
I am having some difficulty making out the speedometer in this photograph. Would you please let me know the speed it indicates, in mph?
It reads 70 mph
